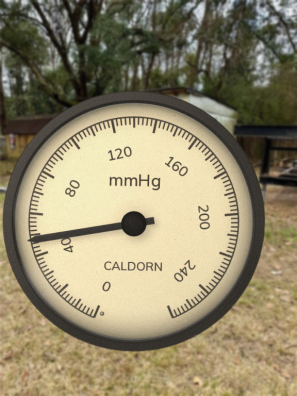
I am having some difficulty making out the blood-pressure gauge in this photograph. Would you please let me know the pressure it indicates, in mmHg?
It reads 48 mmHg
